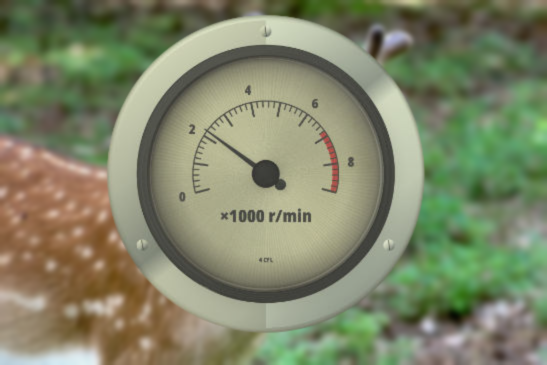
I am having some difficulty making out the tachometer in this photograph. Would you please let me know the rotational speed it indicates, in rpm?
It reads 2200 rpm
